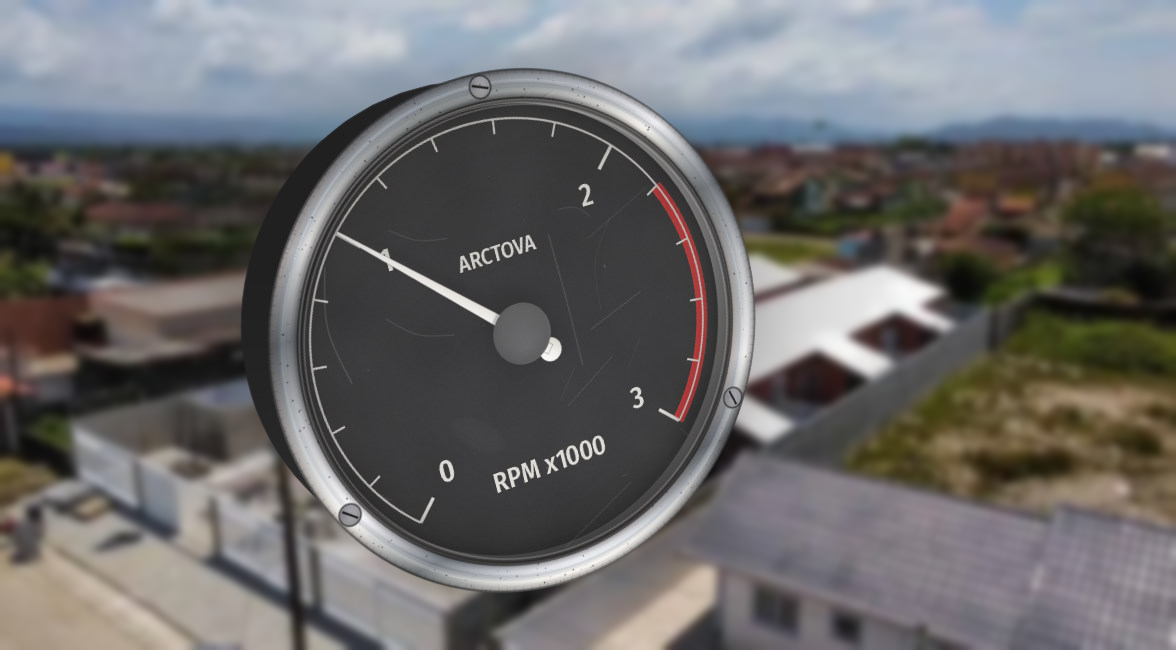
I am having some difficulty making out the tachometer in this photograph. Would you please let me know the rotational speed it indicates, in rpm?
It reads 1000 rpm
